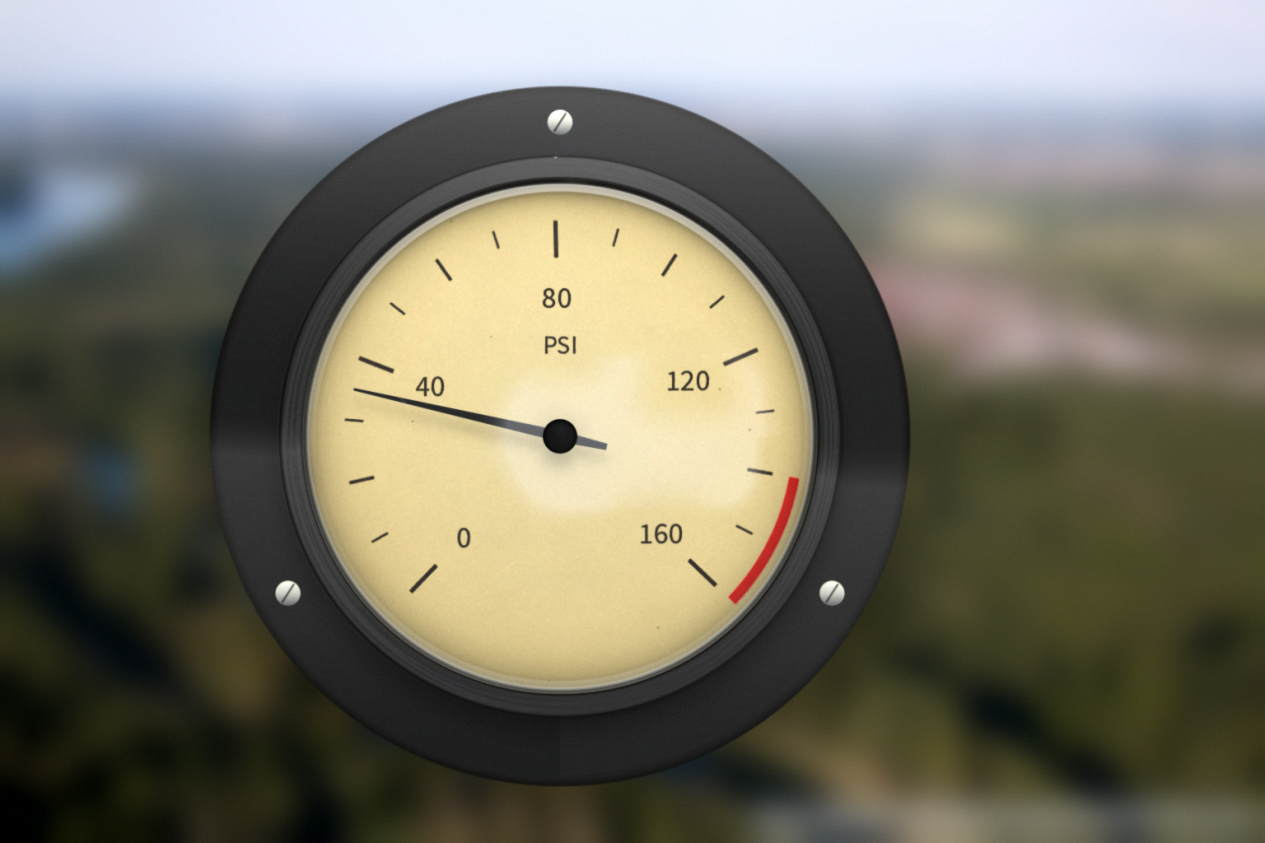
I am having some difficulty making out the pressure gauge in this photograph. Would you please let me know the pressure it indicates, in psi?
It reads 35 psi
